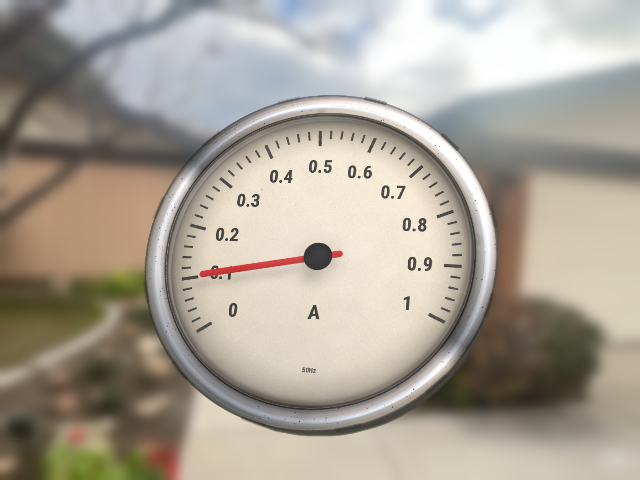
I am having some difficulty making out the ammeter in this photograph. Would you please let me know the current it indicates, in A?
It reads 0.1 A
